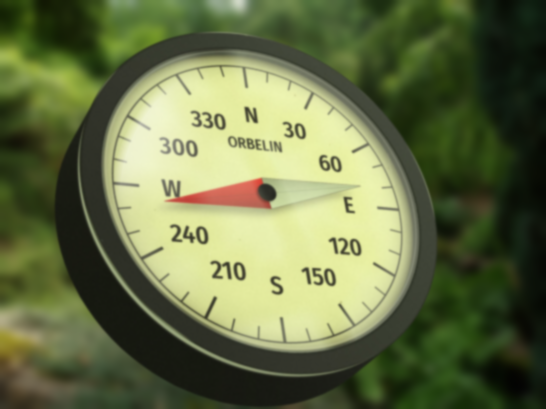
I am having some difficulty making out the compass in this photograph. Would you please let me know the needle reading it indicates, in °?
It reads 260 °
